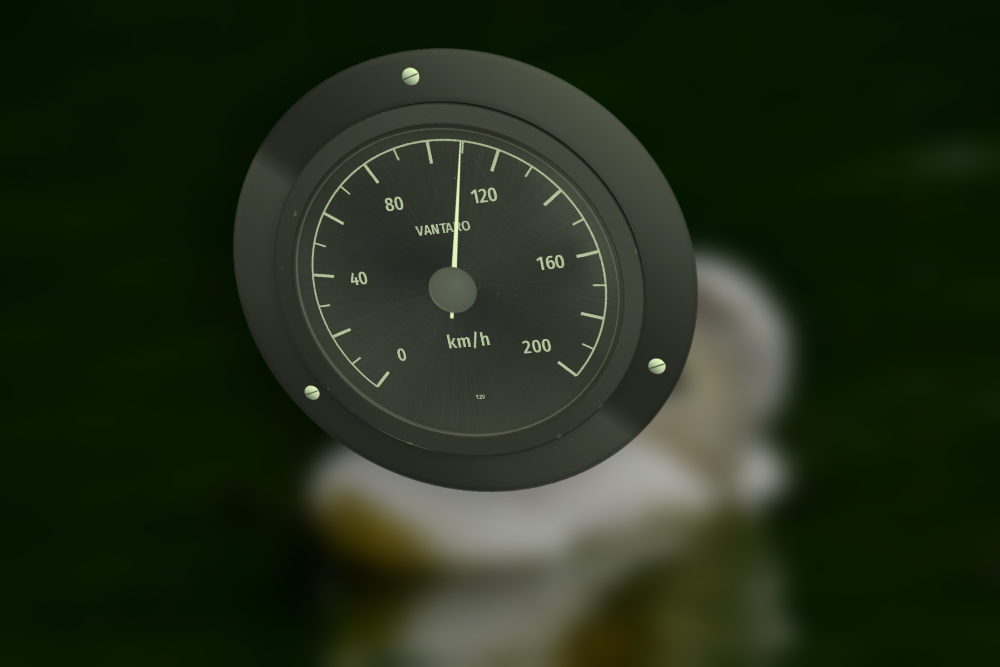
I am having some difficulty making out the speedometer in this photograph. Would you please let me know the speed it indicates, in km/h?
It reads 110 km/h
